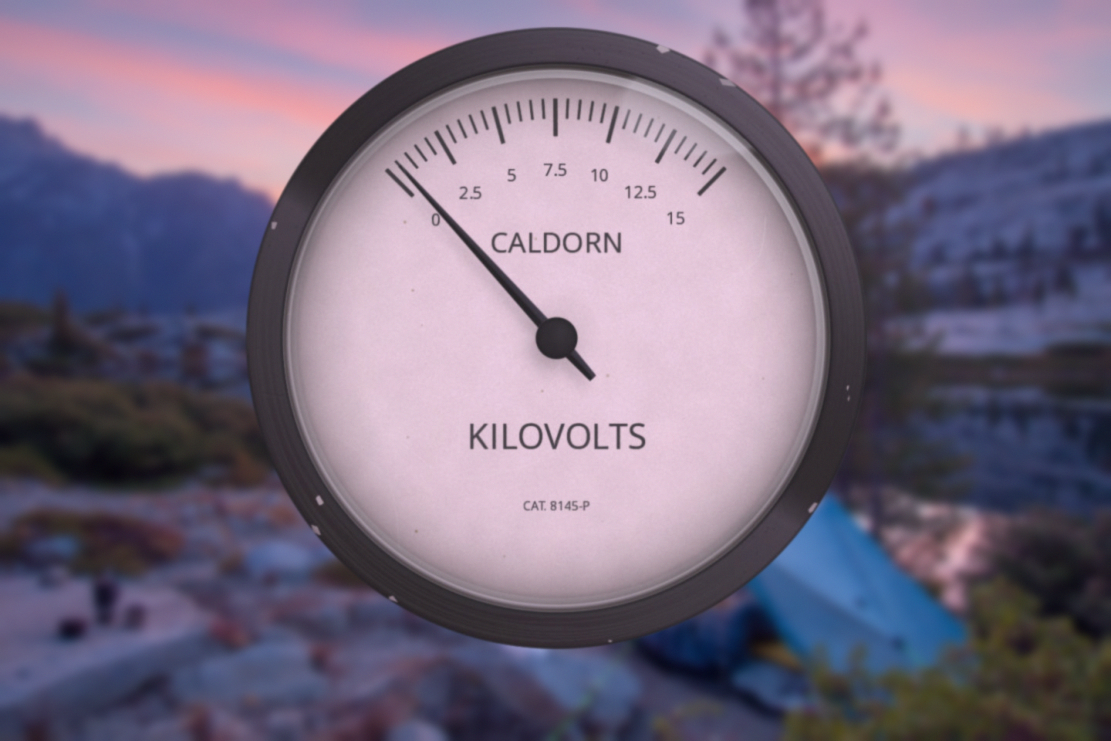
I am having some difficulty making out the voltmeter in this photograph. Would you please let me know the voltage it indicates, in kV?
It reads 0.5 kV
